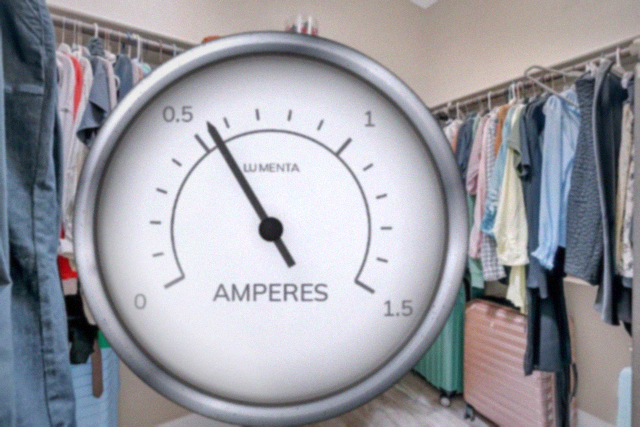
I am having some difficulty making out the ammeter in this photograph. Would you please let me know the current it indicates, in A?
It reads 0.55 A
